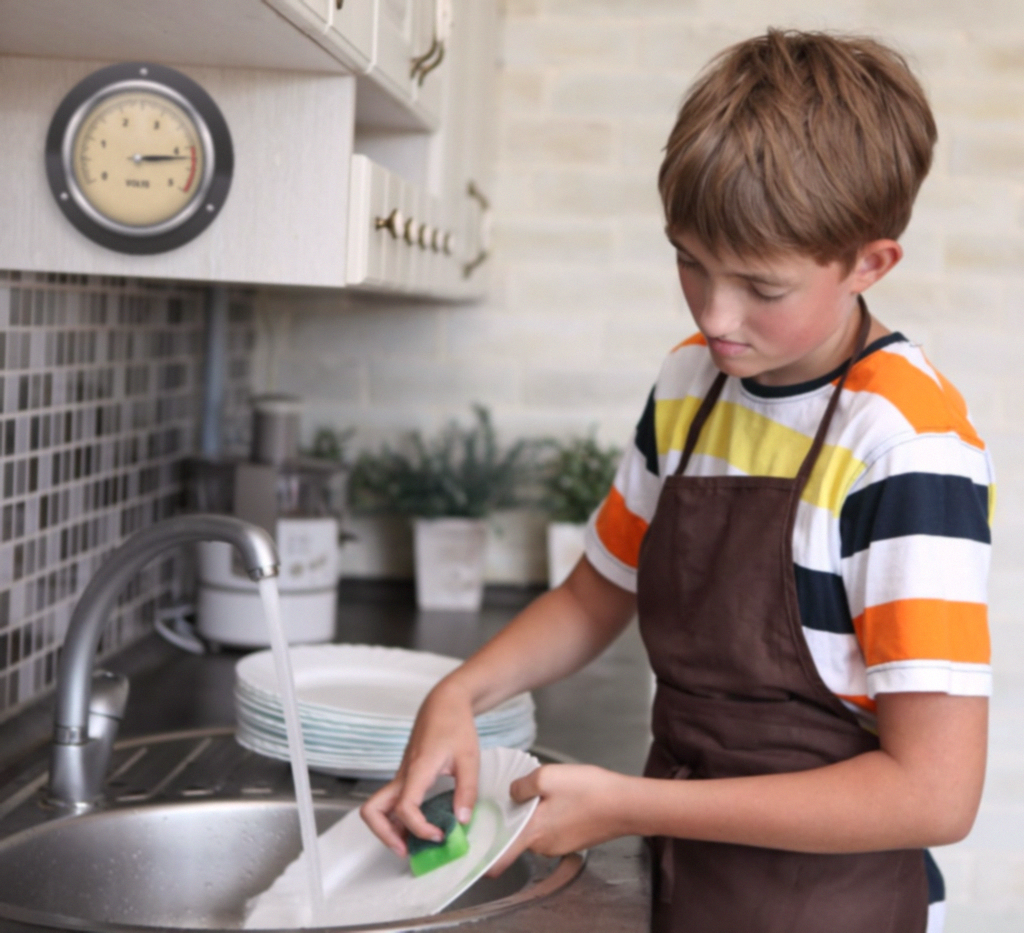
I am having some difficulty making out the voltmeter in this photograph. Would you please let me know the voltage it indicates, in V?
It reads 4.25 V
